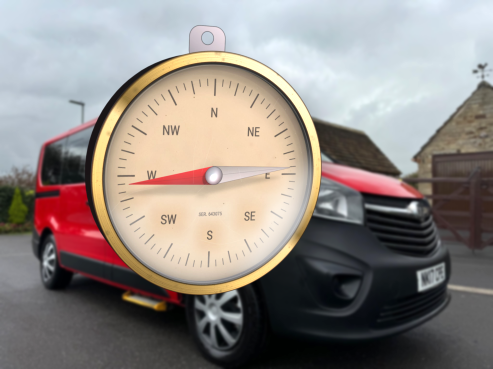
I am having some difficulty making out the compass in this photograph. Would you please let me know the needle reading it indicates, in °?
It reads 265 °
